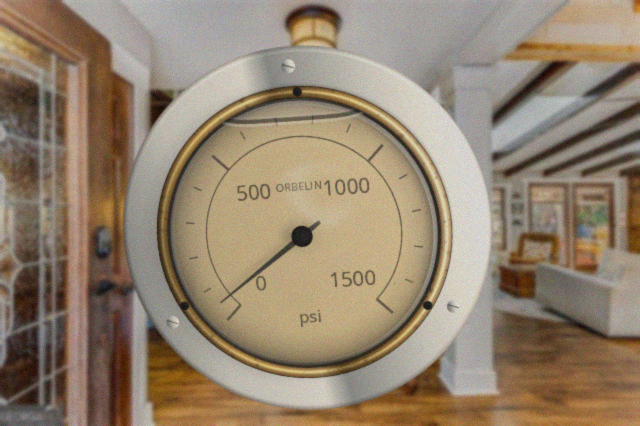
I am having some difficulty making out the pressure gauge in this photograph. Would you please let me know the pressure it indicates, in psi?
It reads 50 psi
